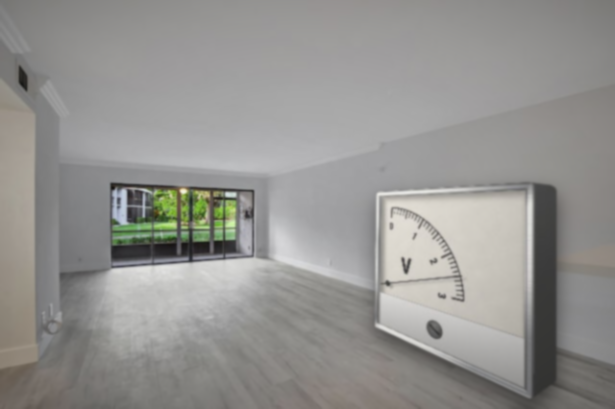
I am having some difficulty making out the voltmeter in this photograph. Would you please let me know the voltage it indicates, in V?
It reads 2.5 V
